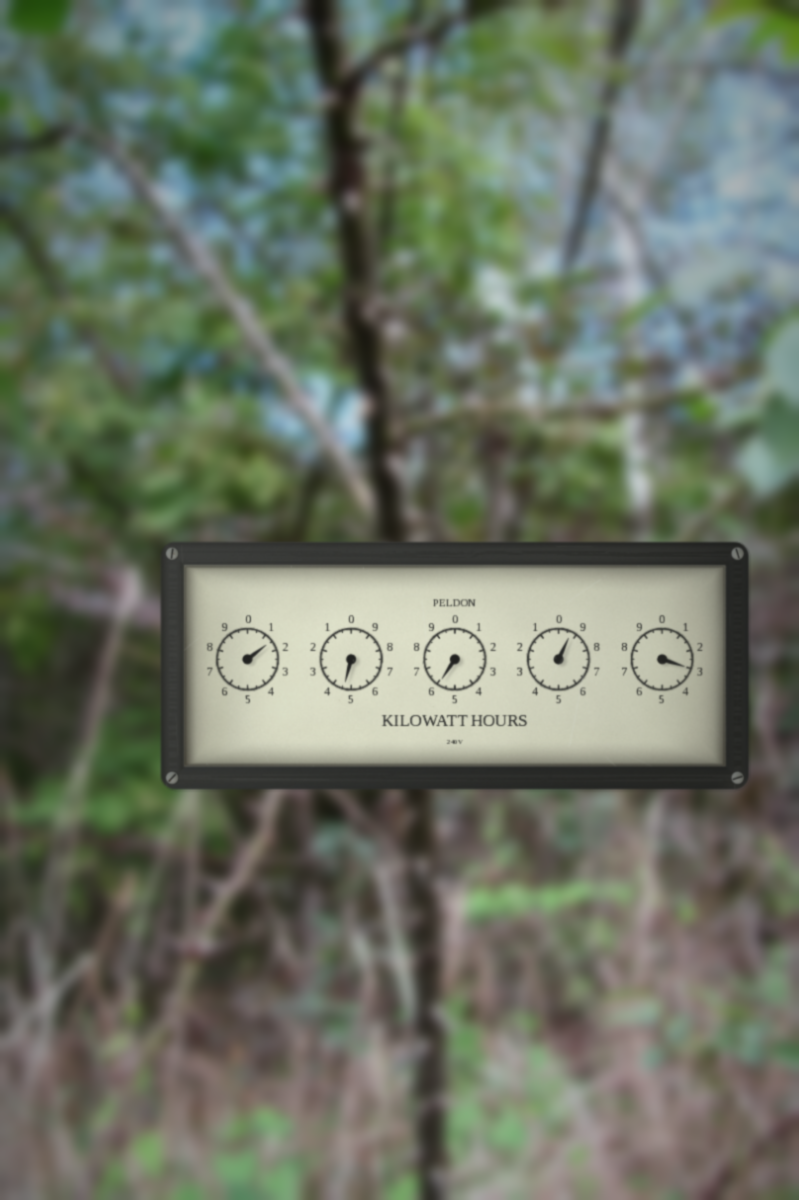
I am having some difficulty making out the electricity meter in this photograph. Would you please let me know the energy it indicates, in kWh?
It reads 14593 kWh
